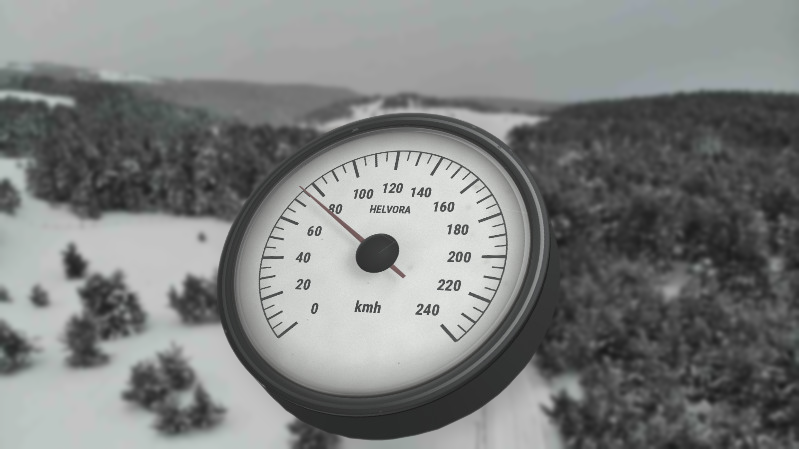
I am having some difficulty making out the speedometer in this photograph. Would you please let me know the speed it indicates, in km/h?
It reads 75 km/h
